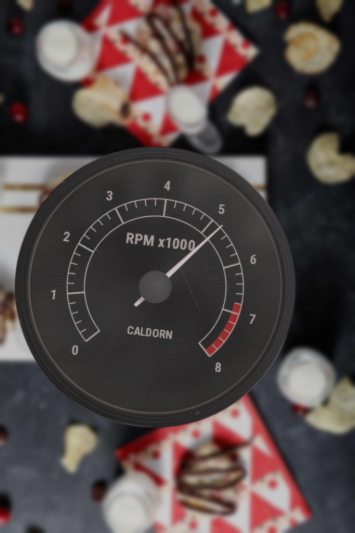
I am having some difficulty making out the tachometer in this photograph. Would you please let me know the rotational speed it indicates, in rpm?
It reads 5200 rpm
